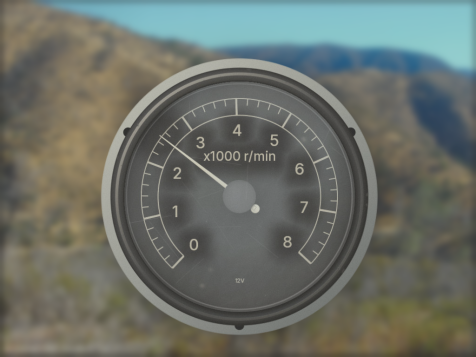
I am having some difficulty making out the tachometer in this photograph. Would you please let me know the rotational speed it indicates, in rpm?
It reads 2500 rpm
